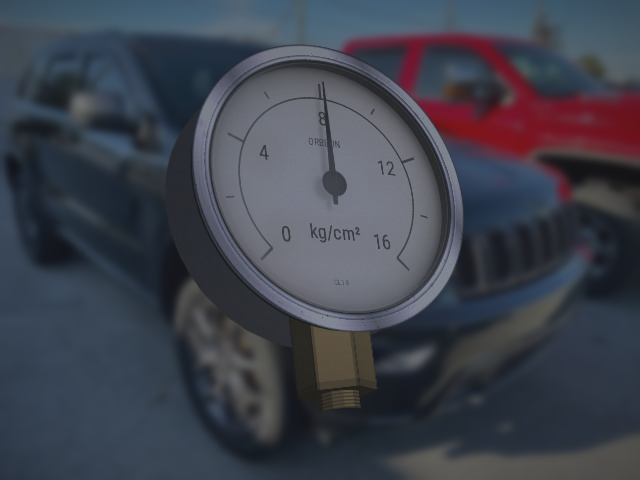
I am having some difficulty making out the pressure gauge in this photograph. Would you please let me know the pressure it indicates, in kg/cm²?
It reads 8 kg/cm²
